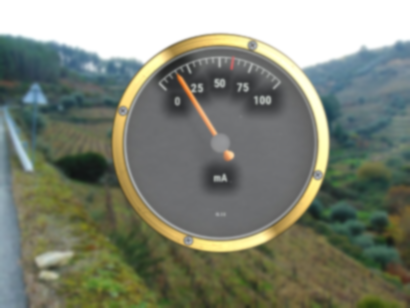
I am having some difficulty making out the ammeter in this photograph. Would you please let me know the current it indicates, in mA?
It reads 15 mA
